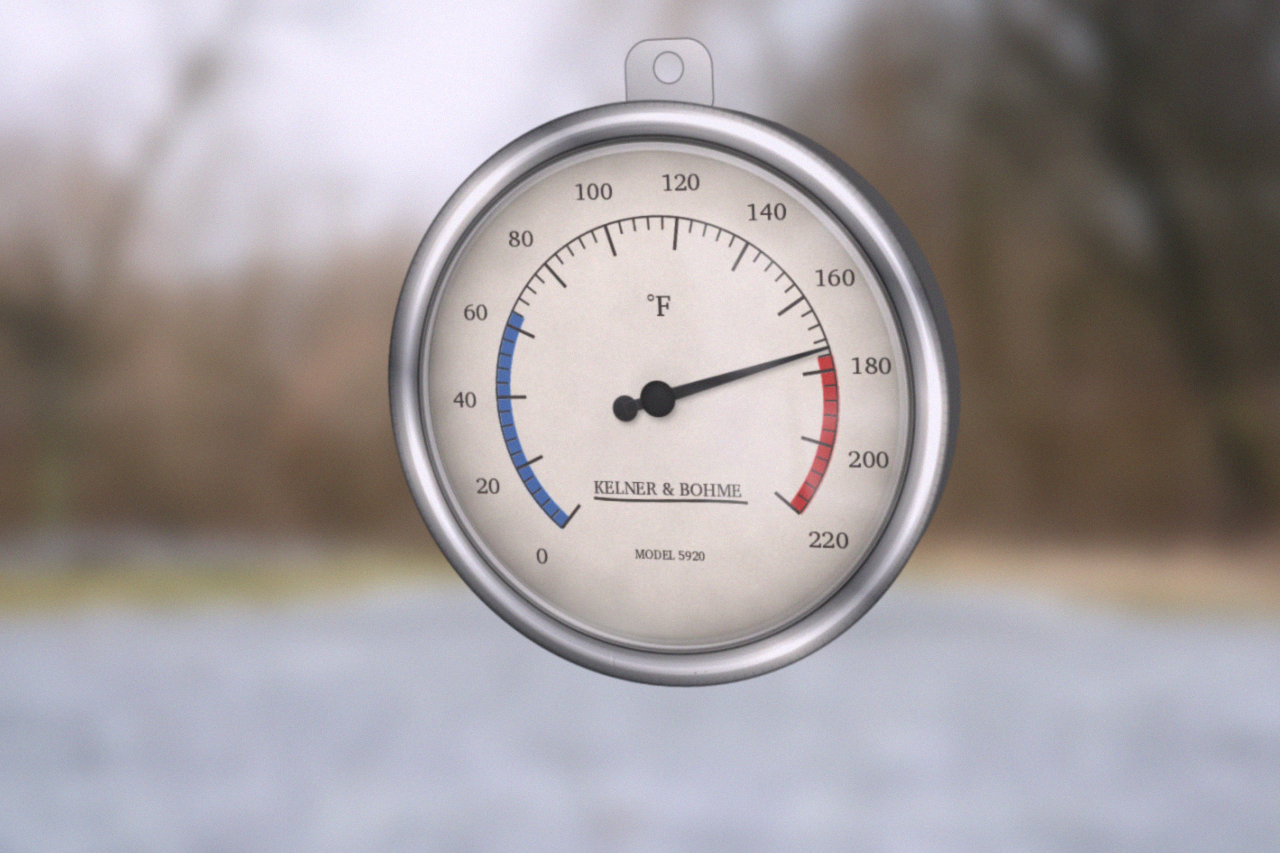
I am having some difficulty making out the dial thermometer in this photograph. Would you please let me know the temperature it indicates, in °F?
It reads 174 °F
